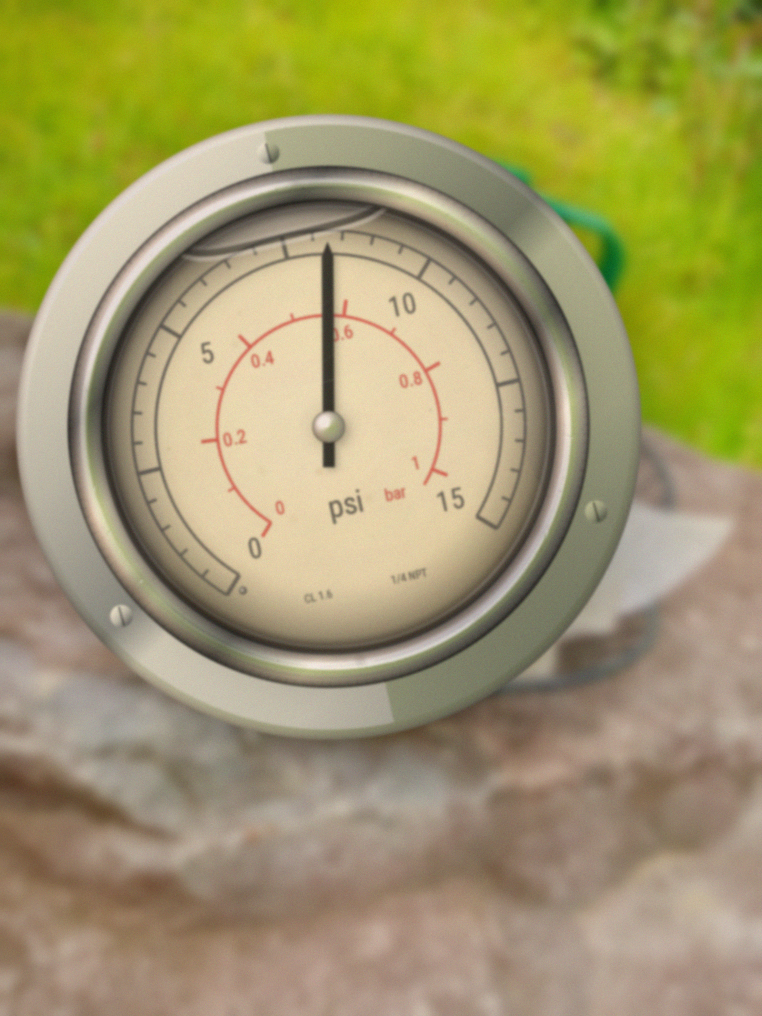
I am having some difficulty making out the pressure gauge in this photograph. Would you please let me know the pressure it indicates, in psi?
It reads 8.25 psi
